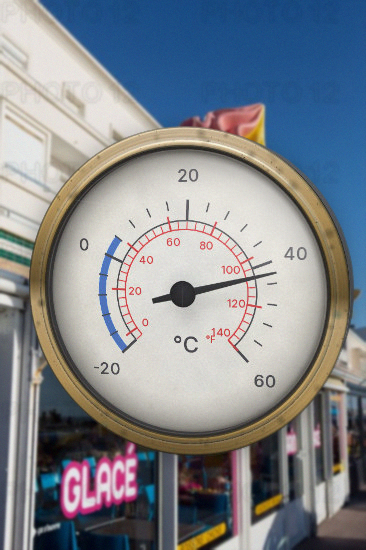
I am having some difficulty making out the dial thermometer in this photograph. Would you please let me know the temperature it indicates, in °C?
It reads 42 °C
